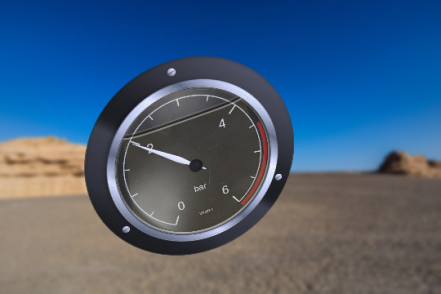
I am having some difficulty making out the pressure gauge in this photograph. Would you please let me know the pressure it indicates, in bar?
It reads 2 bar
